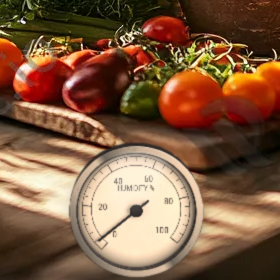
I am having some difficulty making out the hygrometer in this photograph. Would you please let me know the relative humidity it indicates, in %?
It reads 4 %
